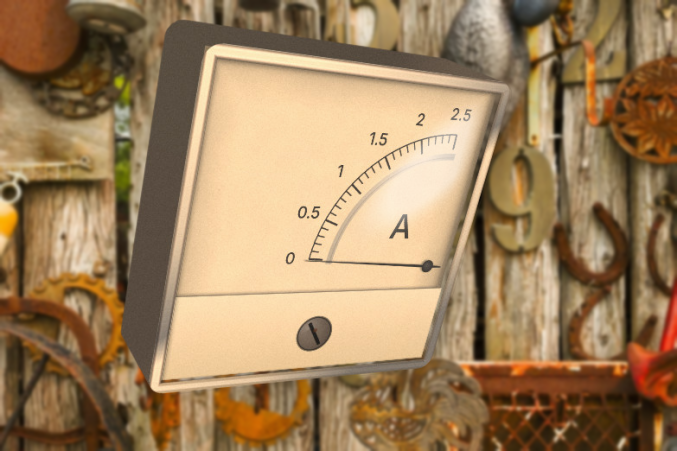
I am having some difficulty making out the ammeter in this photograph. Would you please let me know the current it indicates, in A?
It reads 0 A
